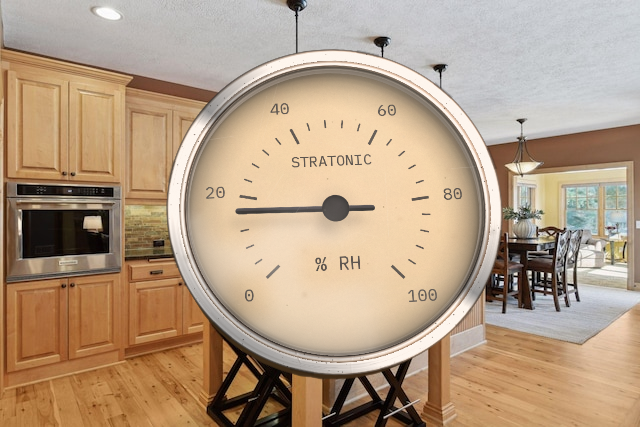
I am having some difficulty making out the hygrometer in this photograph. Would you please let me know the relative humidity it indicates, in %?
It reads 16 %
